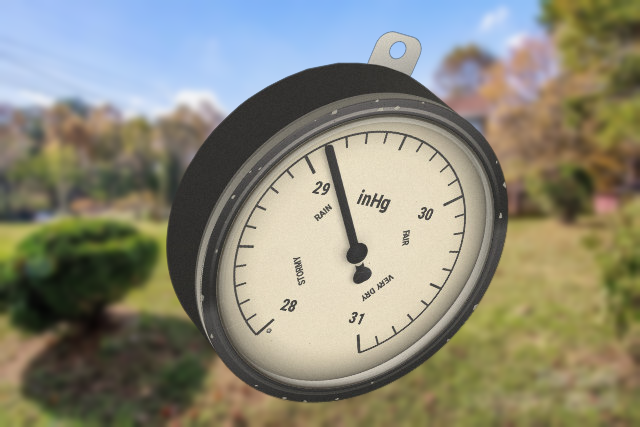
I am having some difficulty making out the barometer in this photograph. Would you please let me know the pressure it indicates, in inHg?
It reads 29.1 inHg
